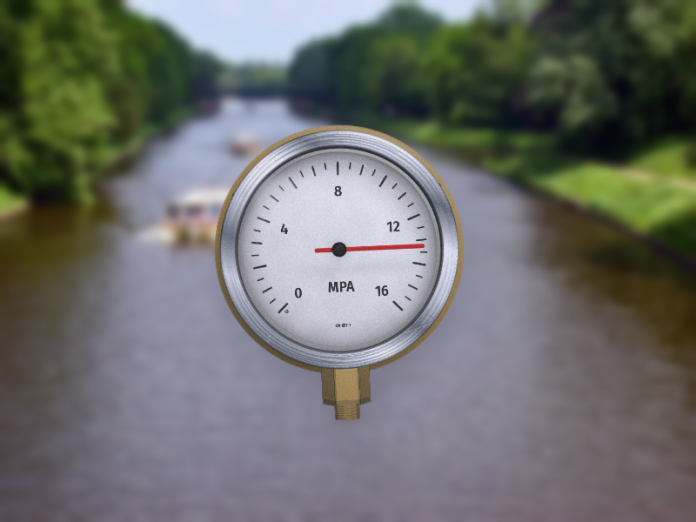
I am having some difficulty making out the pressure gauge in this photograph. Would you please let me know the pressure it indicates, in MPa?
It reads 13.25 MPa
